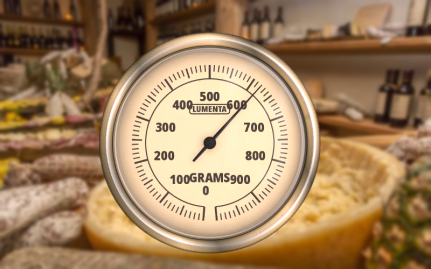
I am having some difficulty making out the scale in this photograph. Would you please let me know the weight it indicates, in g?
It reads 620 g
